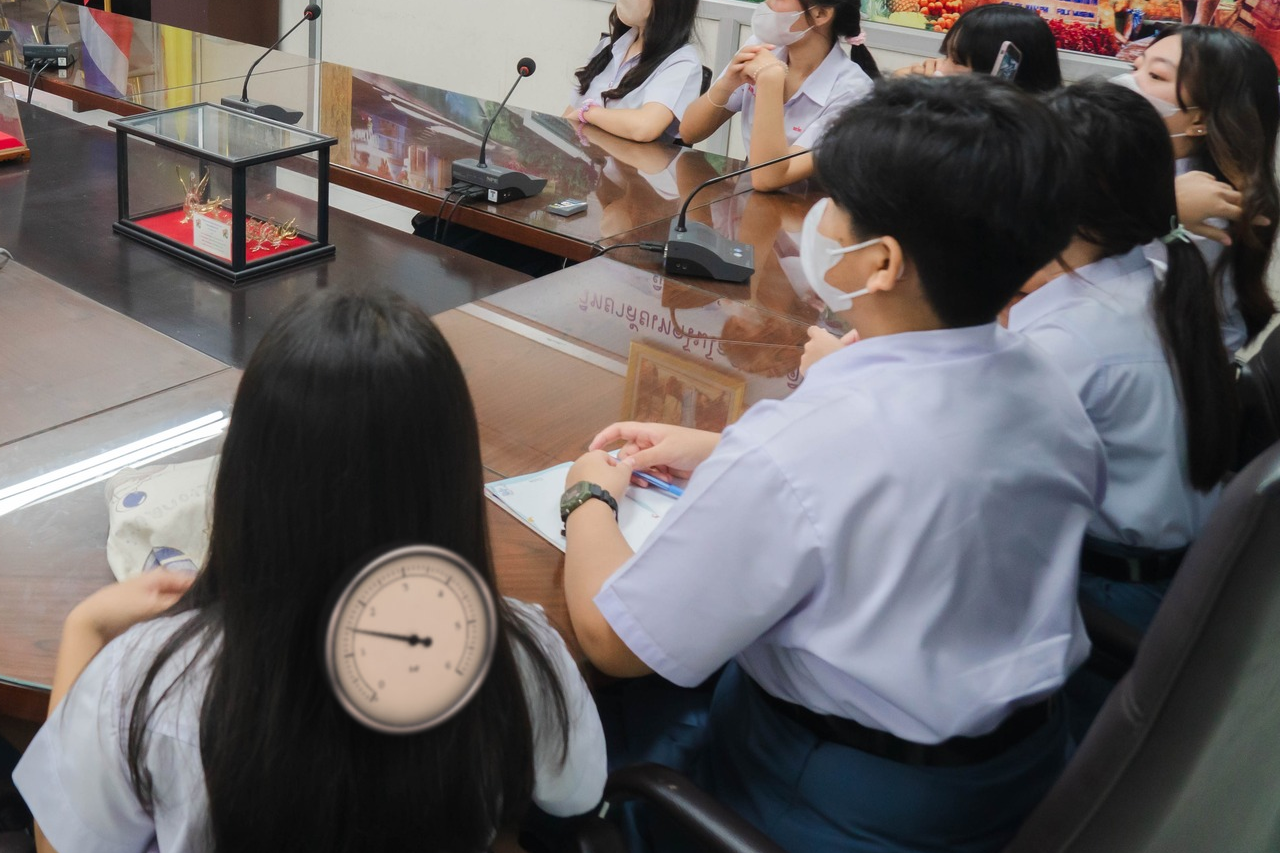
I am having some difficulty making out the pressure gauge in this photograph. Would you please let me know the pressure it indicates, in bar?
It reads 1.5 bar
